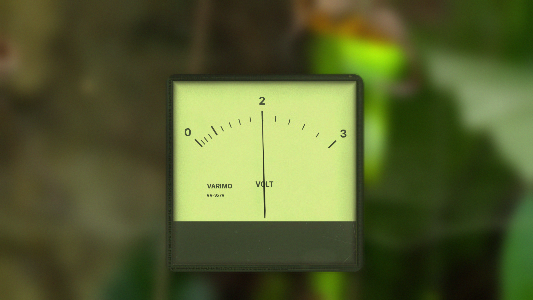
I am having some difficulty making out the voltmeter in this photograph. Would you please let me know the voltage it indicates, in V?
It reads 2 V
